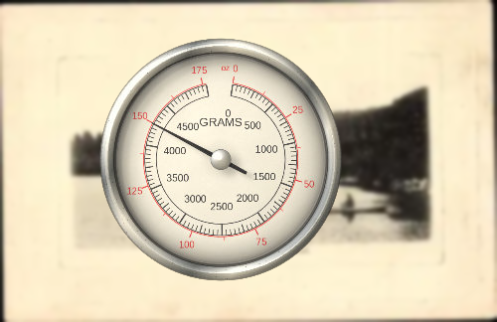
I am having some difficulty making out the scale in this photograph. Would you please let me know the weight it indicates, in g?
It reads 4250 g
